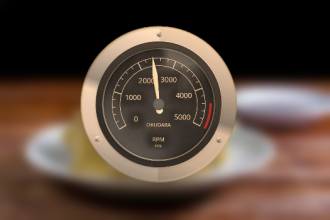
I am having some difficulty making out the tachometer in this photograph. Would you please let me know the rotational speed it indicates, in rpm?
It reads 2400 rpm
